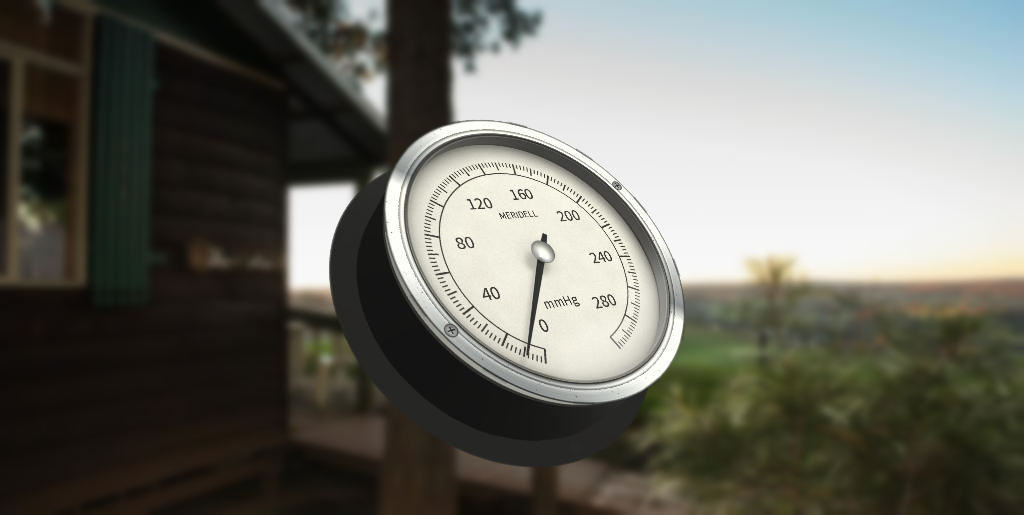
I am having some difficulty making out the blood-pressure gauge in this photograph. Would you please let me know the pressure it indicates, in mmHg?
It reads 10 mmHg
